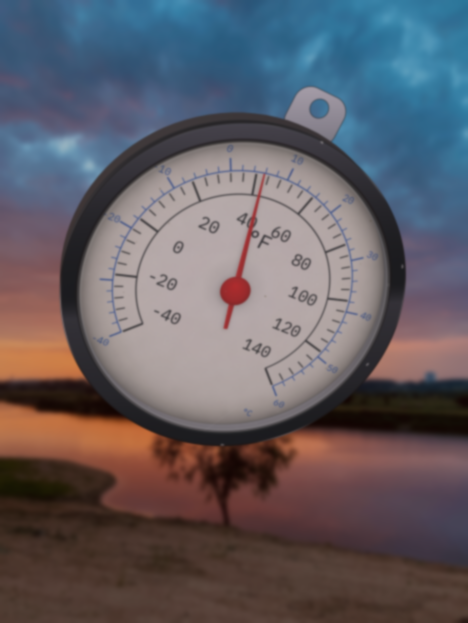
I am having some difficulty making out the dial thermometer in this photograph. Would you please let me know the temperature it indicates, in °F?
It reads 42 °F
